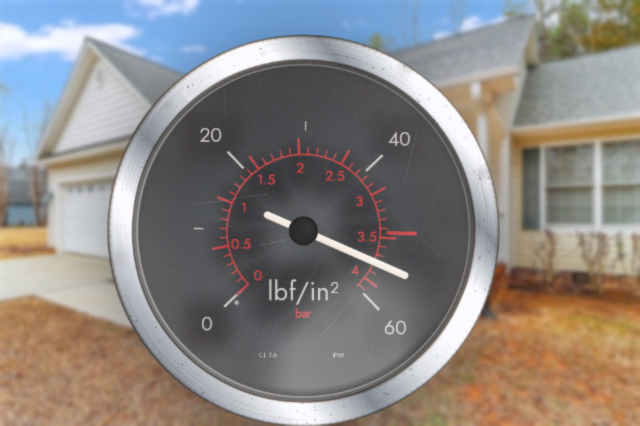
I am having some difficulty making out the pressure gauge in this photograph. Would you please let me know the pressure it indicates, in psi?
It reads 55 psi
